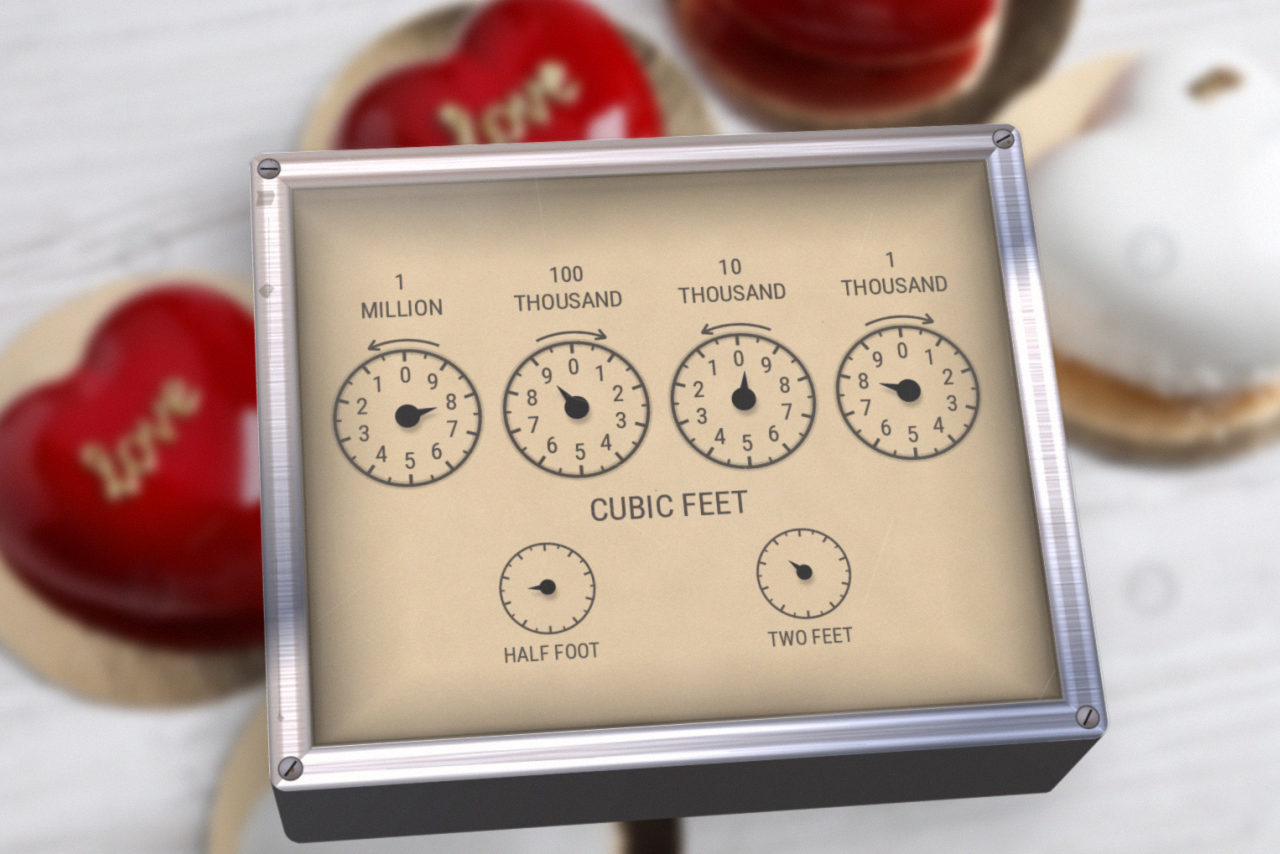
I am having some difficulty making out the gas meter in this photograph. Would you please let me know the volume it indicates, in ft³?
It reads 789800 ft³
